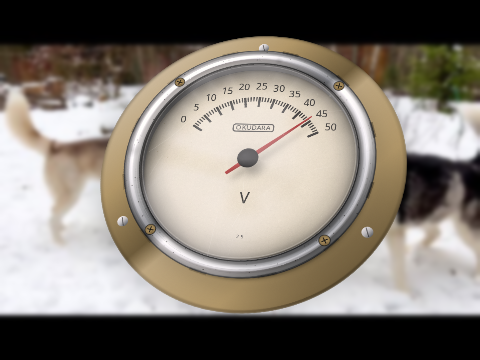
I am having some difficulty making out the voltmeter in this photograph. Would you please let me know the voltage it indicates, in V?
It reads 45 V
